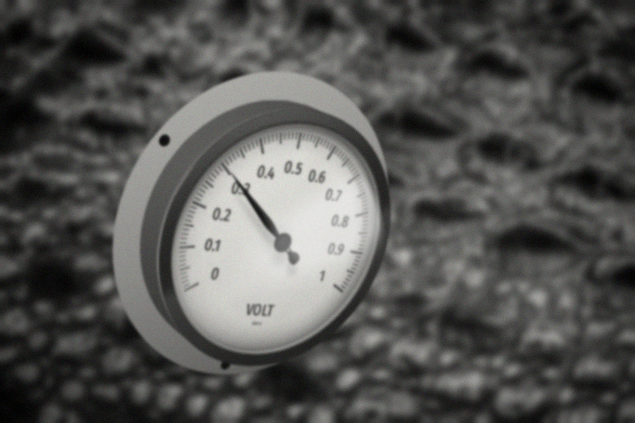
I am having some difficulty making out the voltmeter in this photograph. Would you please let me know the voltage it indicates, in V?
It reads 0.3 V
